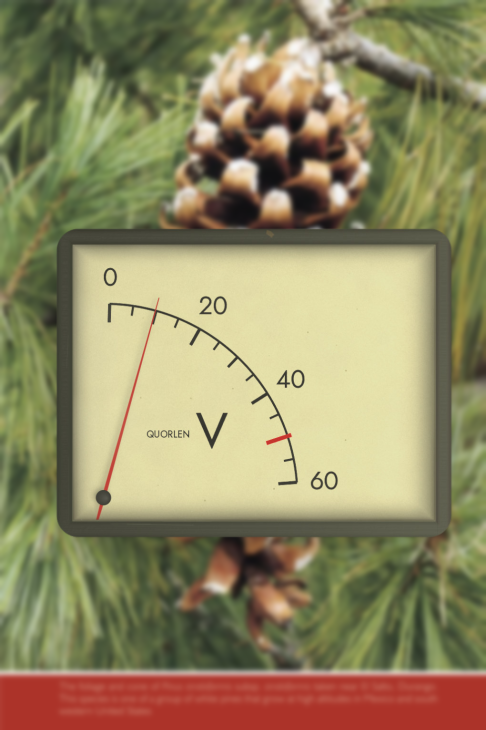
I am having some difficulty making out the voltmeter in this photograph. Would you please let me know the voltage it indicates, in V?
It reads 10 V
